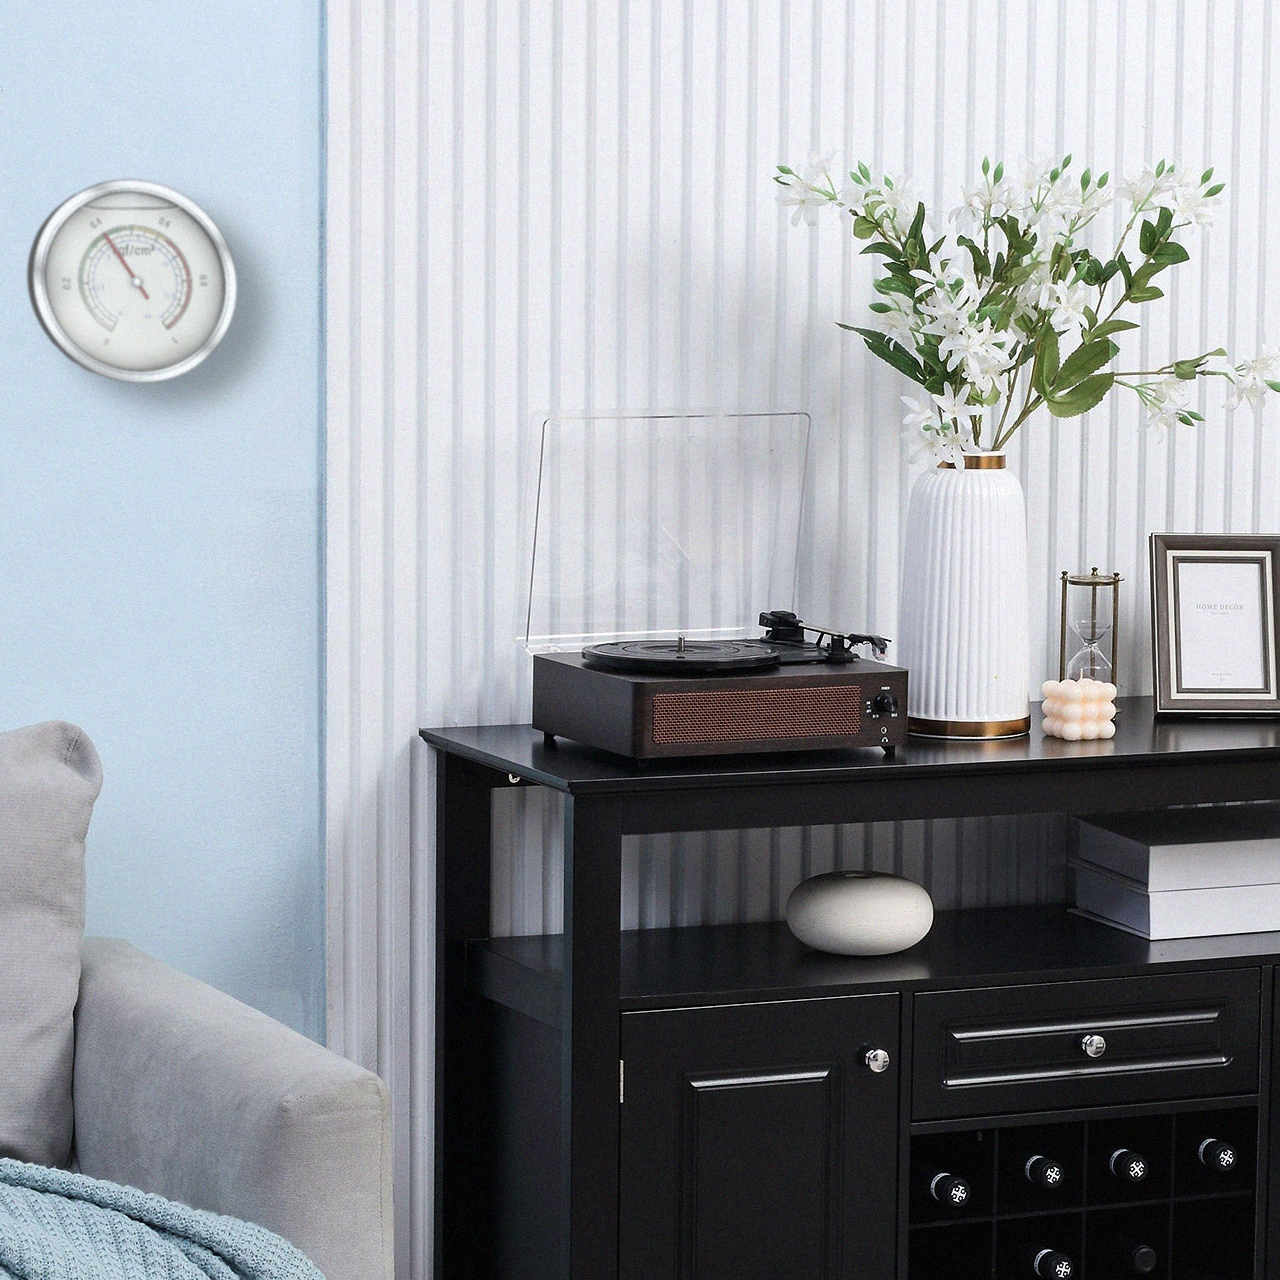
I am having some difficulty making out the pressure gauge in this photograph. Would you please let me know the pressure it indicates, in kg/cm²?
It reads 0.4 kg/cm²
